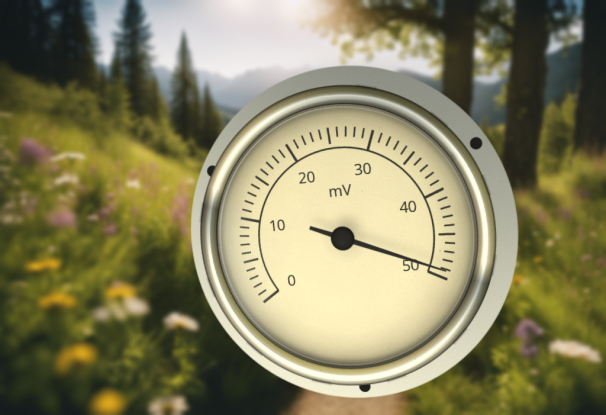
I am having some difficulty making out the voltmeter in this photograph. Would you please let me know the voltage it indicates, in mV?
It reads 49 mV
